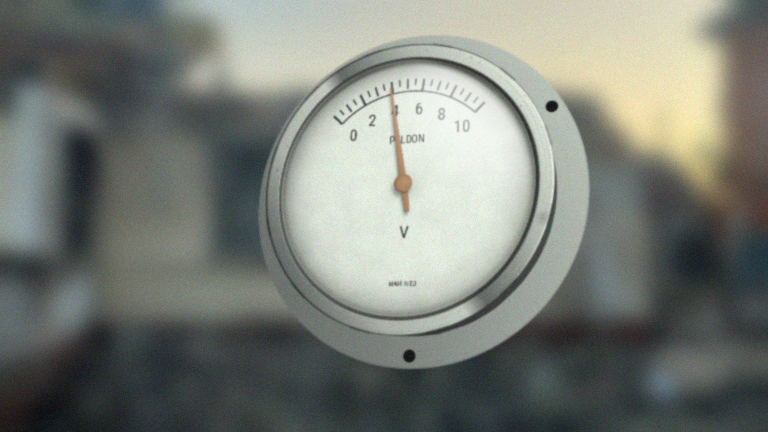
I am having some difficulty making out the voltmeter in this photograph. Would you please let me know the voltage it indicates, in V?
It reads 4 V
